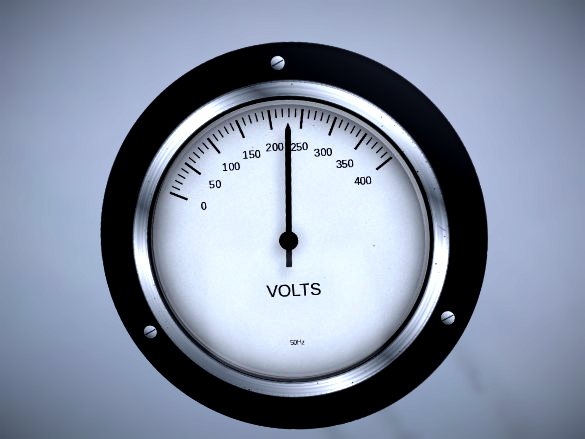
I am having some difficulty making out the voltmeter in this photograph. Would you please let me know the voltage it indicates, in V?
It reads 230 V
